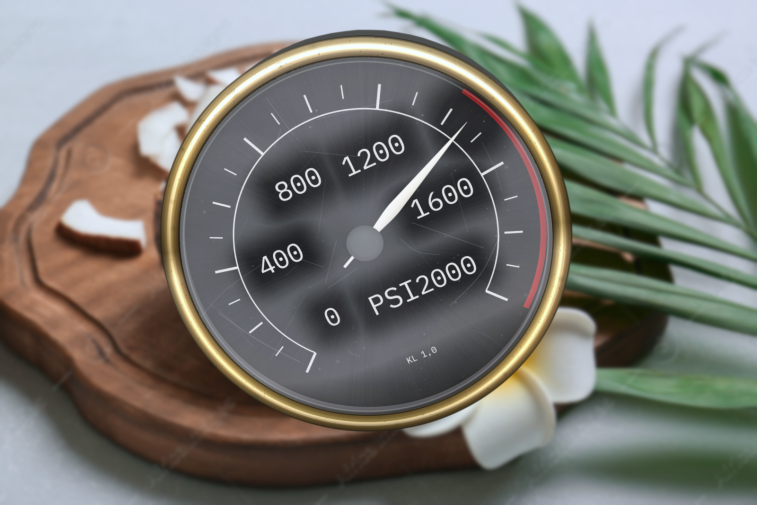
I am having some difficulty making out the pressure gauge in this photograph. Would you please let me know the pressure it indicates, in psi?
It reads 1450 psi
